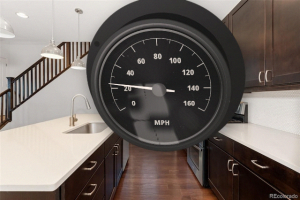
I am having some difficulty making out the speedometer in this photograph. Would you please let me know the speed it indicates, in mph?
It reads 25 mph
